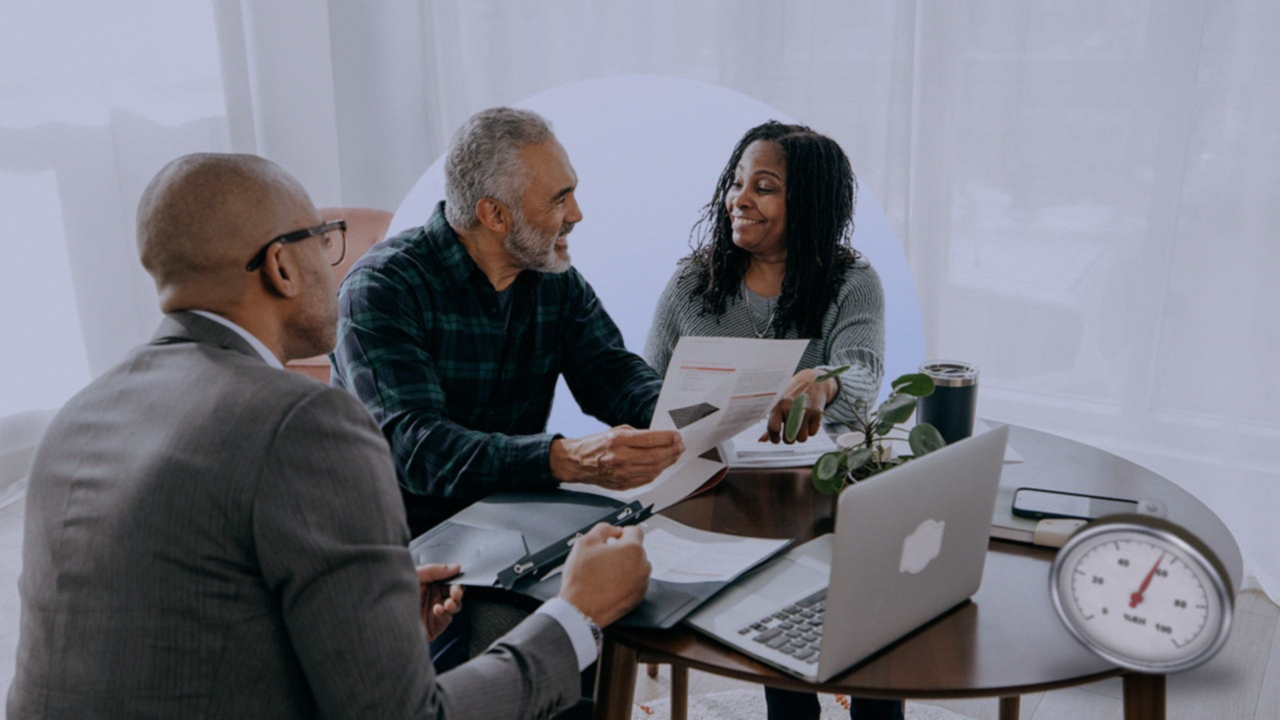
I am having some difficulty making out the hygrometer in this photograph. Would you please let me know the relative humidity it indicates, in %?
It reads 56 %
